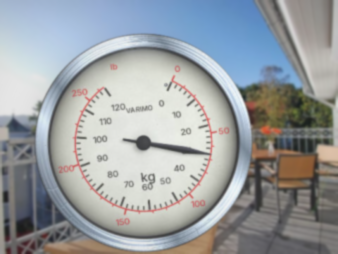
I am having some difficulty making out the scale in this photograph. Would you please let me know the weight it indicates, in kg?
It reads 30 kg
